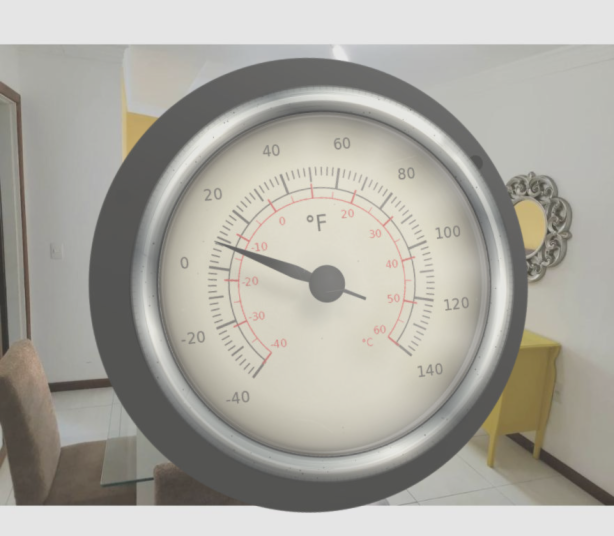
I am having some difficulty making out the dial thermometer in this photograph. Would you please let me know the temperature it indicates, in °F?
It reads 8 °F
